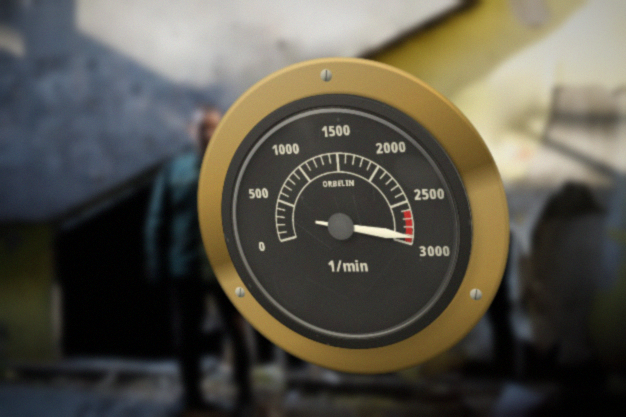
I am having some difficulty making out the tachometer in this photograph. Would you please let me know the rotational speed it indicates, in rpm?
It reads 2900 rpm
